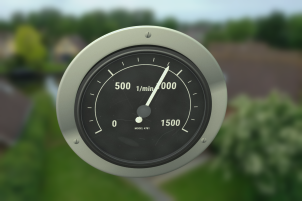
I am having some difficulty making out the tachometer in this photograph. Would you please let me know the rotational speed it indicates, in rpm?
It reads 900 rpm
